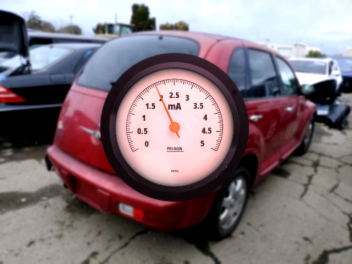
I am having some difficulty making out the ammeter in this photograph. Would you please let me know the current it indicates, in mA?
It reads 2 mA
